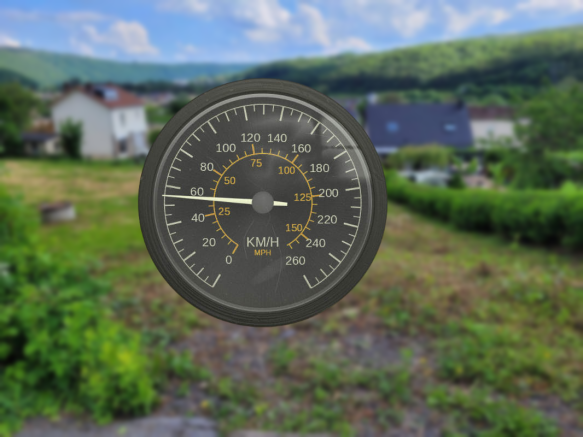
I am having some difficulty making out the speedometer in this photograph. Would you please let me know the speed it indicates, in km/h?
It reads 55 km/h
